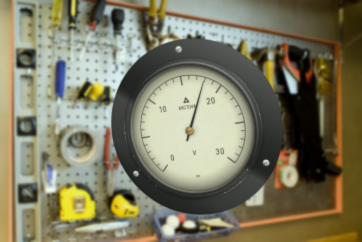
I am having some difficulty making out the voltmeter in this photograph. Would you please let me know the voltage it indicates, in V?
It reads 18 V
